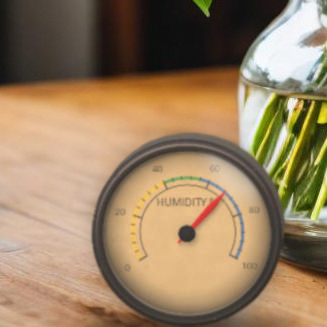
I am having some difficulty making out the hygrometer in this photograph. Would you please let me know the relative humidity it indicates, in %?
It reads 68 %
